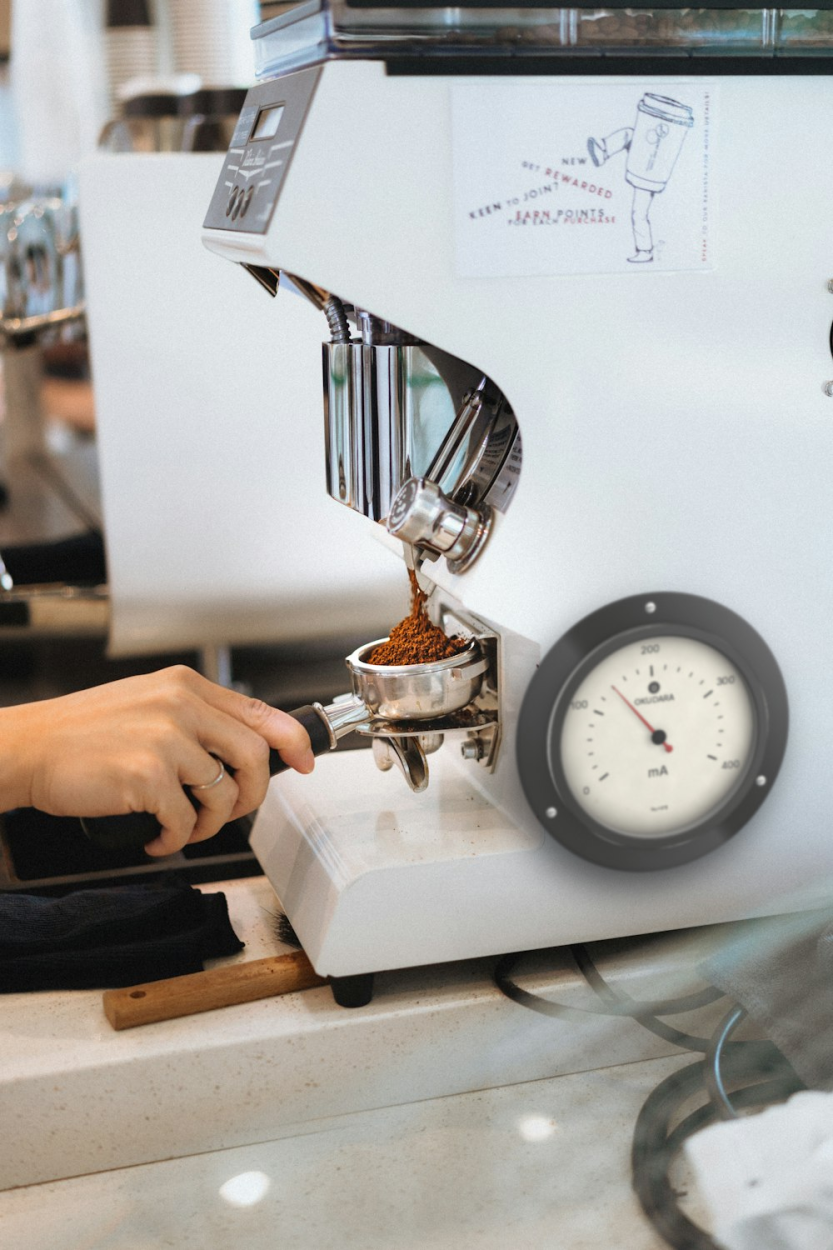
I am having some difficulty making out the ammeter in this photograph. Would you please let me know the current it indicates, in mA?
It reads 140 mA
